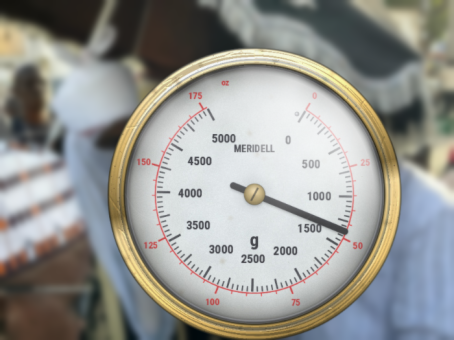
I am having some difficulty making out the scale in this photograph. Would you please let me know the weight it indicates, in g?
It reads 1350 g
